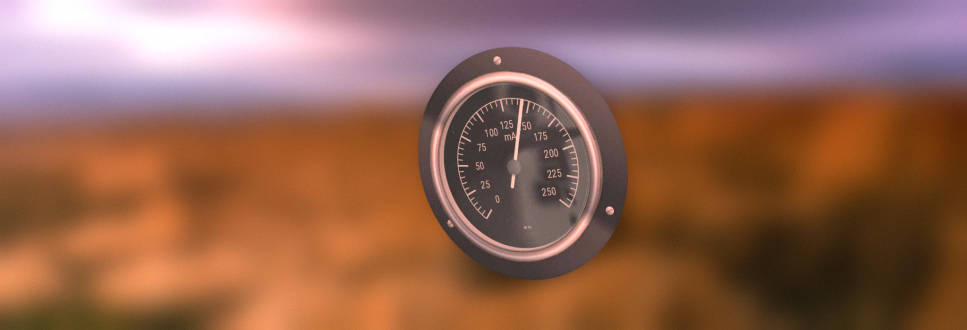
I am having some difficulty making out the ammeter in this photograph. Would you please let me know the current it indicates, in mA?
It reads 145 mA
